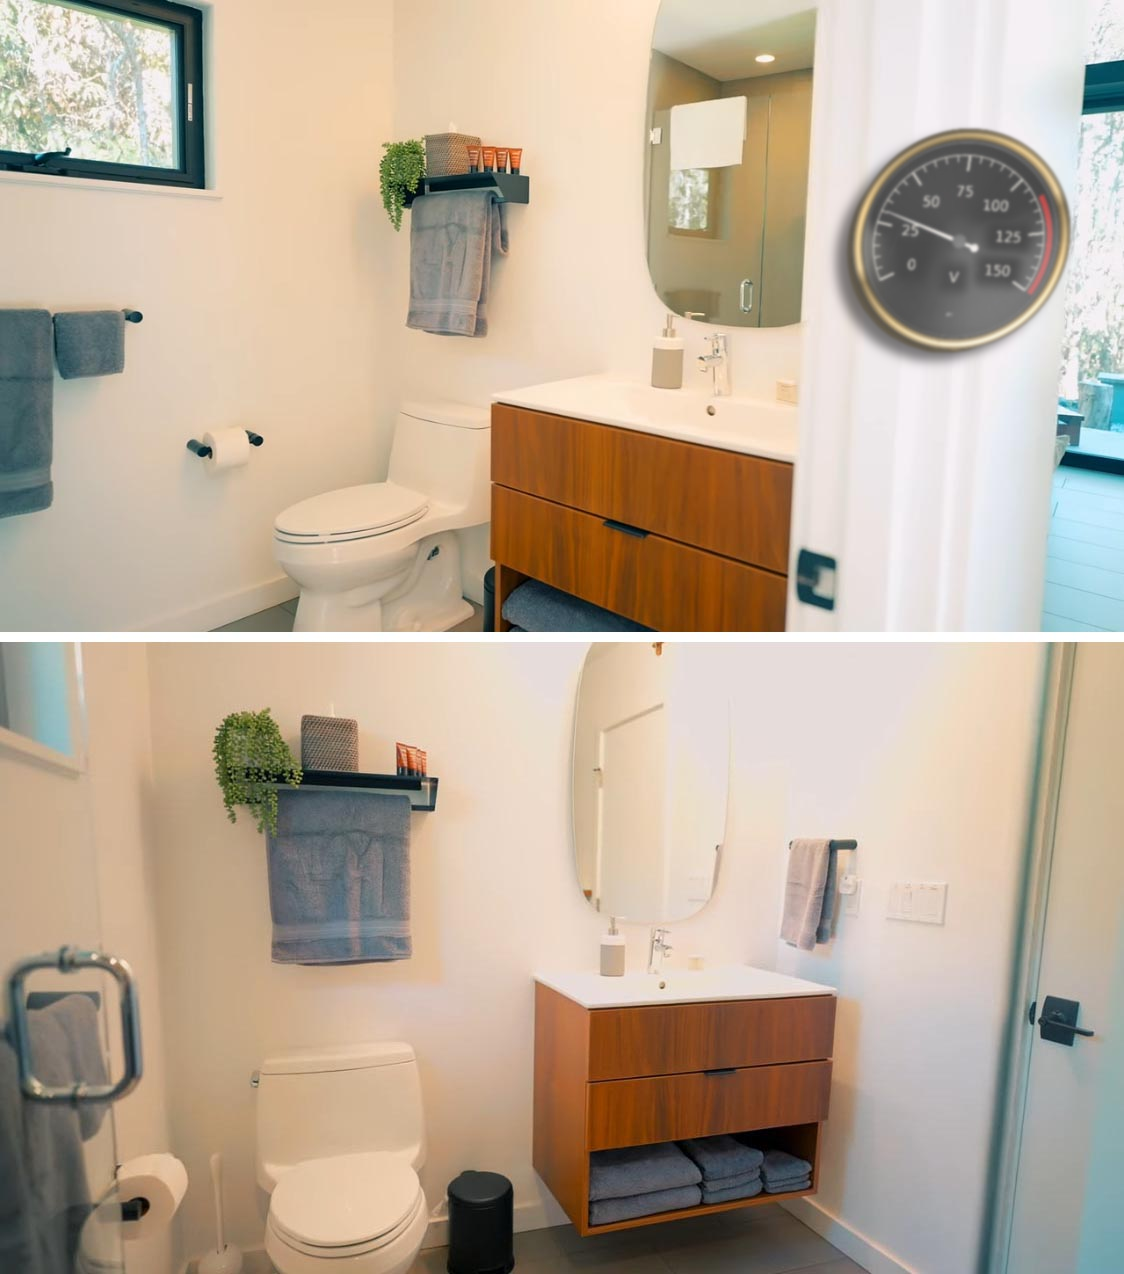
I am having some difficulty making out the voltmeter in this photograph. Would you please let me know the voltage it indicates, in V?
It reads 30 V
